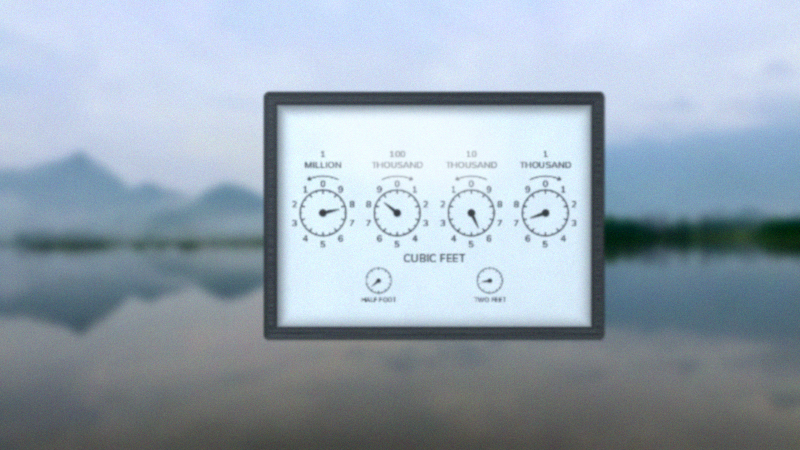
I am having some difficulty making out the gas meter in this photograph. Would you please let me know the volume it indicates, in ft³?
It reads 785700 ft³
